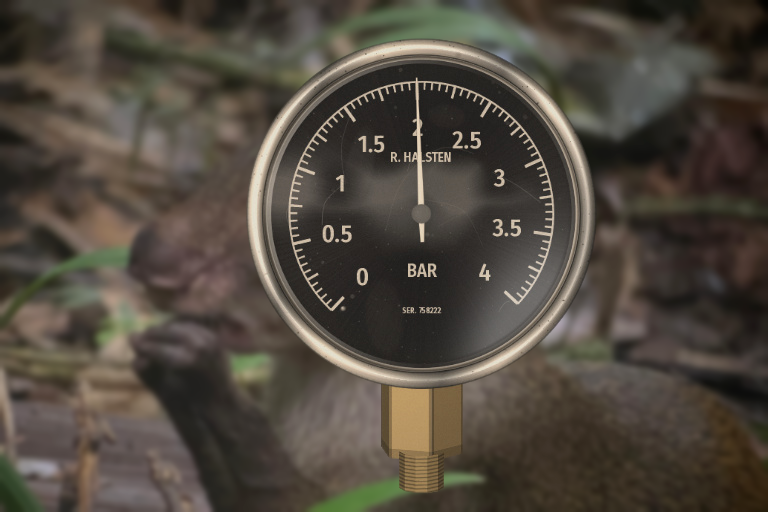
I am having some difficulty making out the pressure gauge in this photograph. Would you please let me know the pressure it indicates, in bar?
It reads 2 bar
